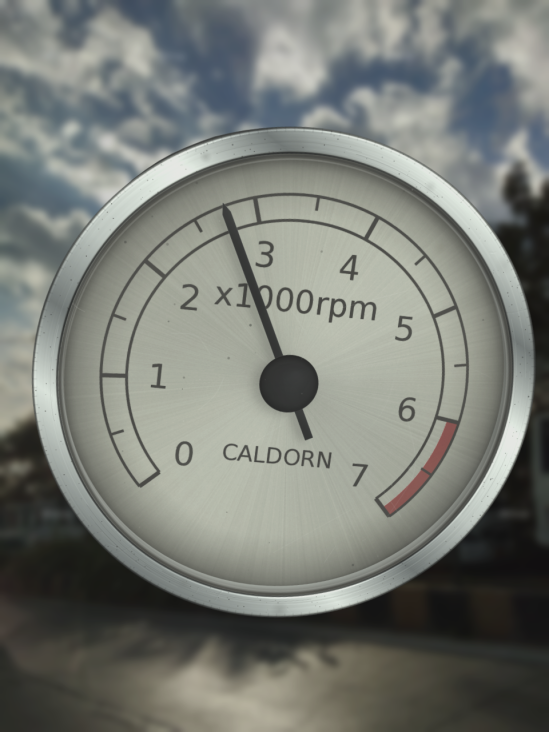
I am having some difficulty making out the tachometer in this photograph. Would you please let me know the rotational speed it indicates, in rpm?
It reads 2750 rpm
